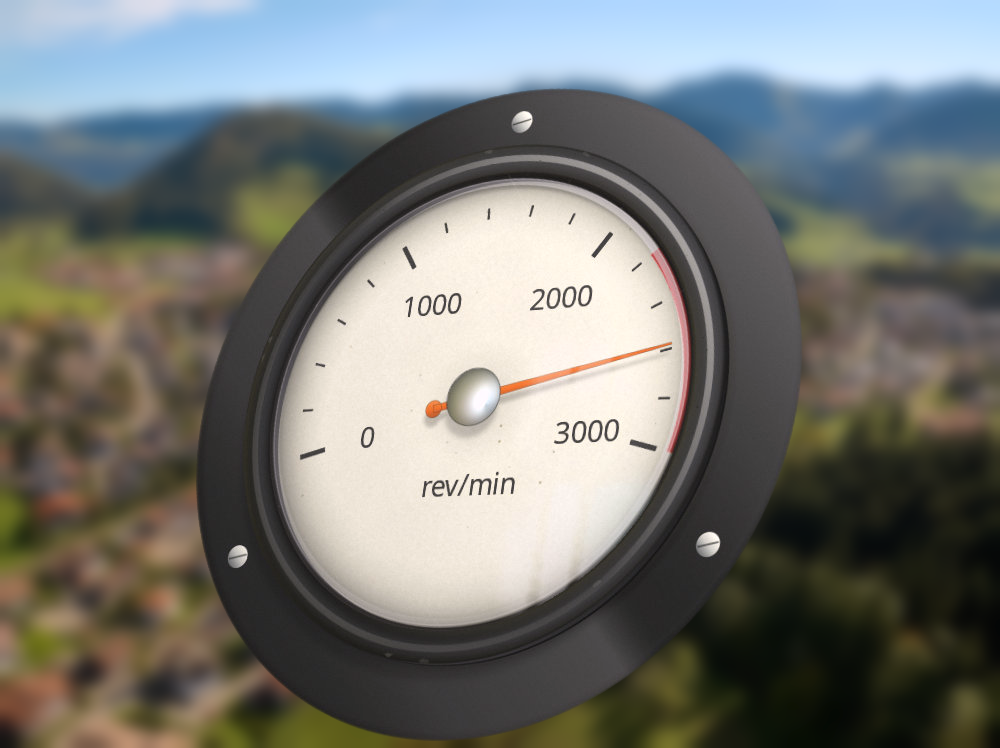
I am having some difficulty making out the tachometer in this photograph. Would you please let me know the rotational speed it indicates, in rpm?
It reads 2600 rpm
